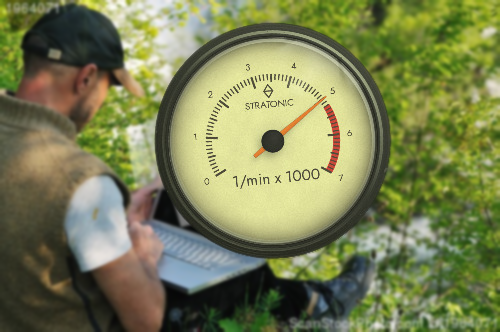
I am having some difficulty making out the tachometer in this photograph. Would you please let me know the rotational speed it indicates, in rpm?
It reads 5000 rpm
